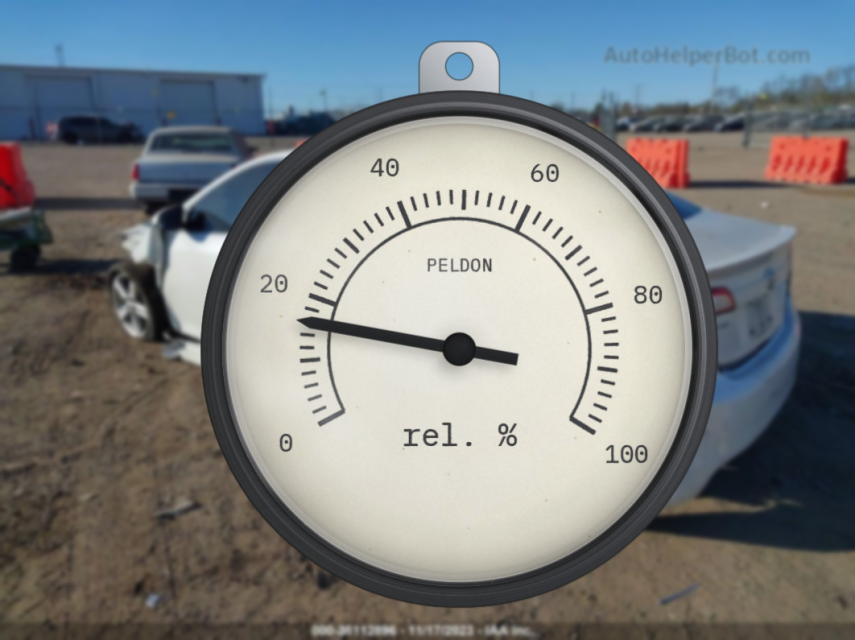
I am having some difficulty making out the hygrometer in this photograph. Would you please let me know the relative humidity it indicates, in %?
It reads 16 %
